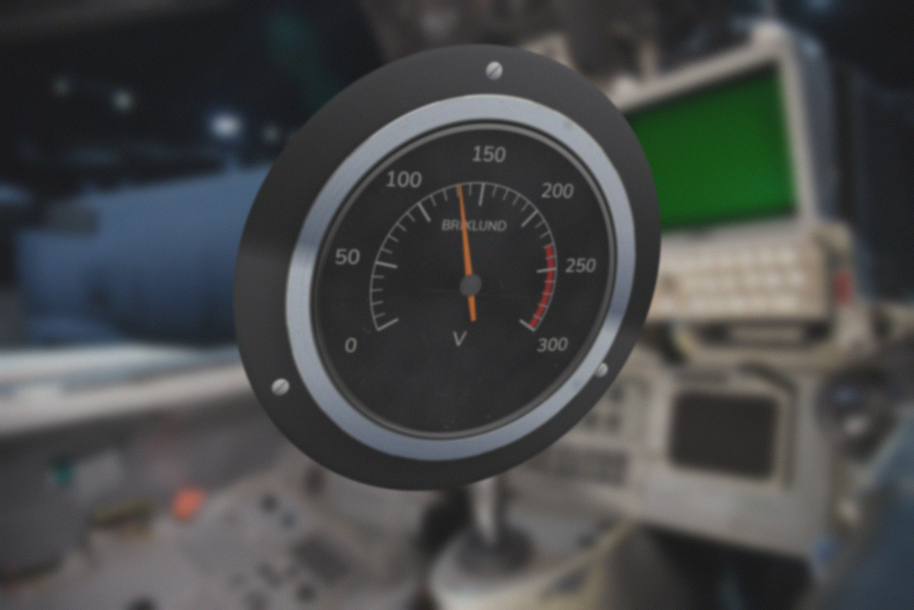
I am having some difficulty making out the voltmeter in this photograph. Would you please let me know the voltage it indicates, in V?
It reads 130 V
